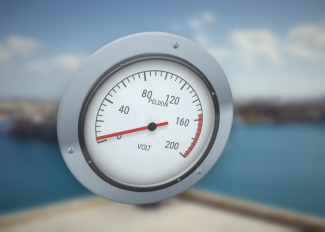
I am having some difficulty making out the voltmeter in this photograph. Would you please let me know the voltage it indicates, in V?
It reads 5 V
